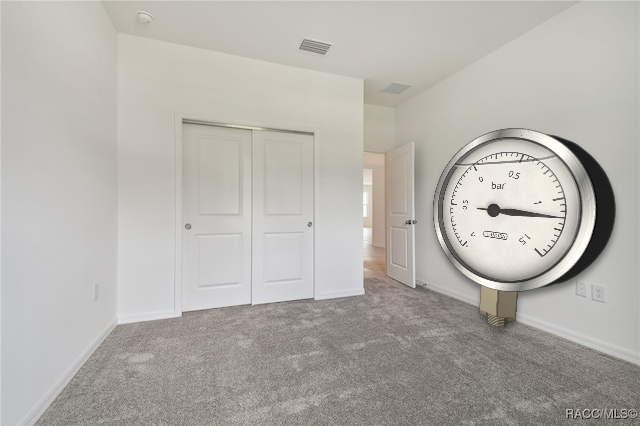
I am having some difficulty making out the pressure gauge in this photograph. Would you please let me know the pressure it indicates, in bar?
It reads 1.15 bar
